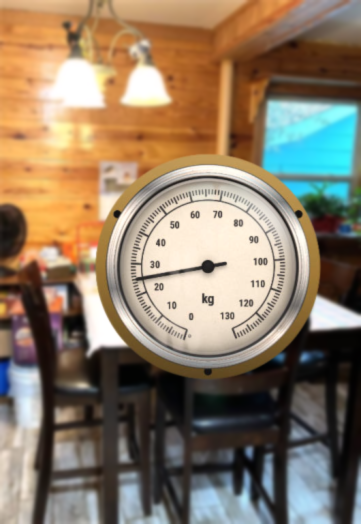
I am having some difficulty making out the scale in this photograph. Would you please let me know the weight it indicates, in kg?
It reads 25 kg
